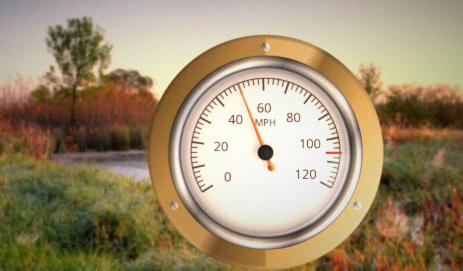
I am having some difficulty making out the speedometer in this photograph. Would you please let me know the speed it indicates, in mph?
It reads 50 mph
